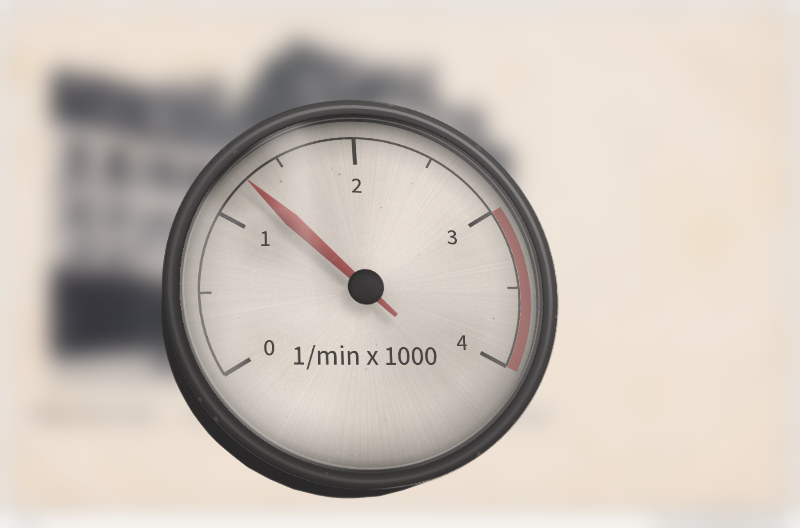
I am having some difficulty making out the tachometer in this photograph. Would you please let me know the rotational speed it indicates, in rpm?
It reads 1250 rpm
